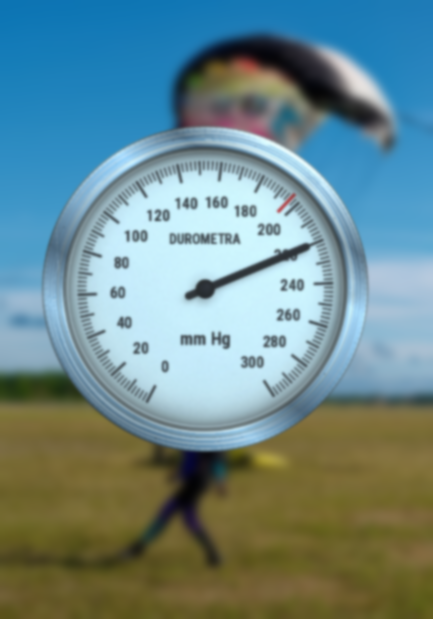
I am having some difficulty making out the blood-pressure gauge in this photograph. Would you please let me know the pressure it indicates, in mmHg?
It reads 220 mmHg
